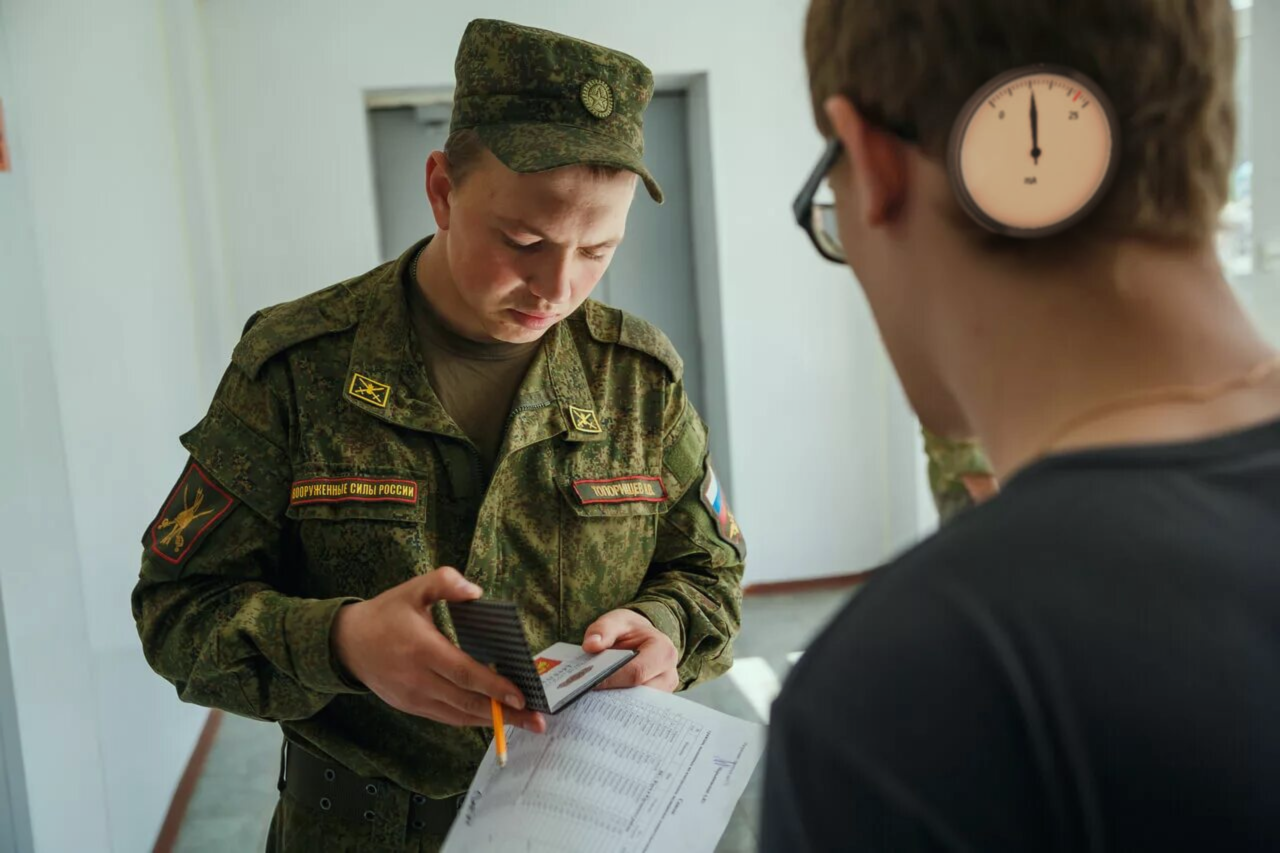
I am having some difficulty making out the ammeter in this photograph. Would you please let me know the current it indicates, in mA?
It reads 10 mA
